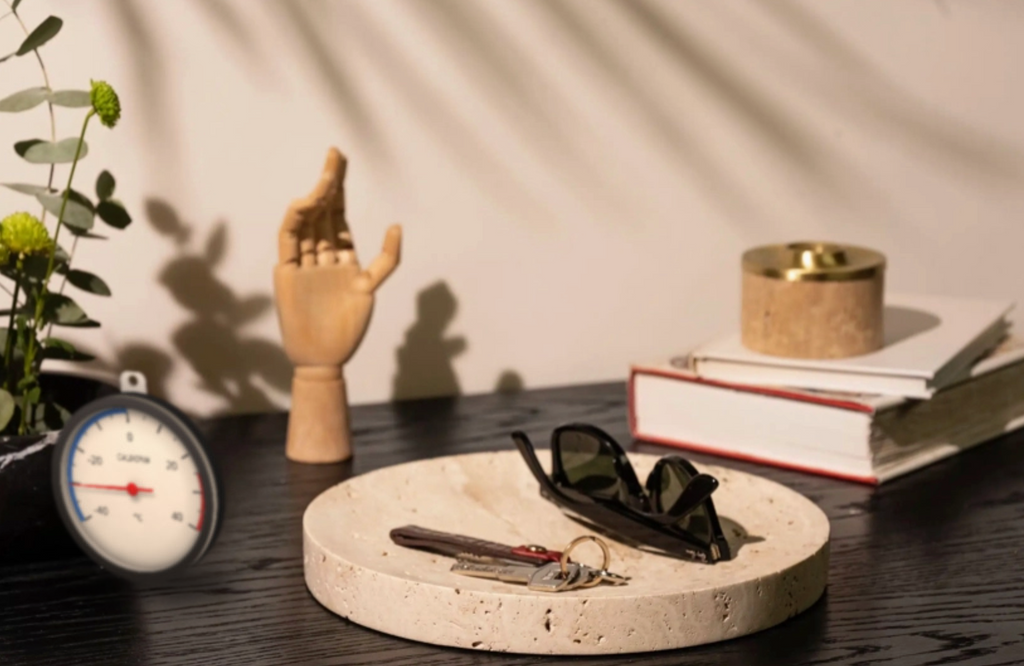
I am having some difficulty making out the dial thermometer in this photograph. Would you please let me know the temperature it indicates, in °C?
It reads -30 °C
